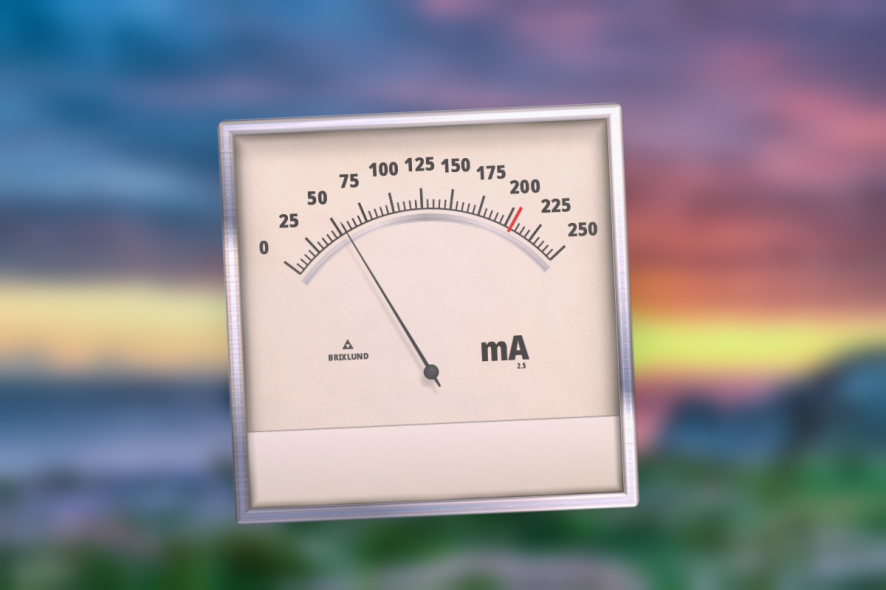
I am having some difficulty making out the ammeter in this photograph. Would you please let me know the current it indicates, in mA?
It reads 55 mA
